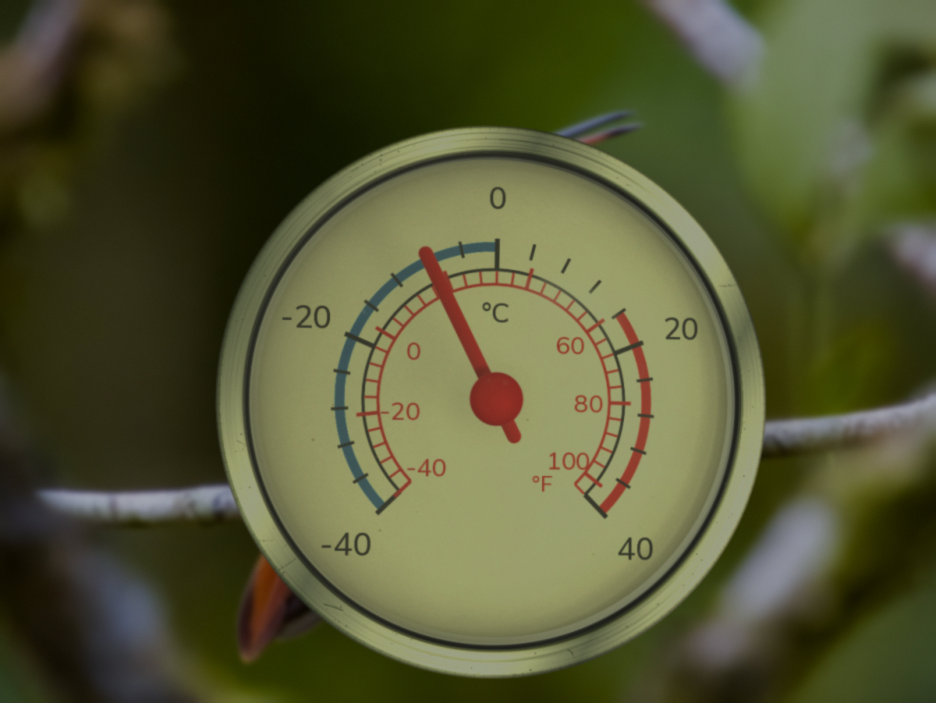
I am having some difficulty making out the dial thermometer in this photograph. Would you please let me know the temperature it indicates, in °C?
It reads -8 °C
